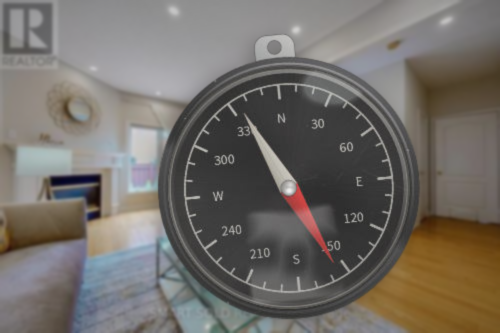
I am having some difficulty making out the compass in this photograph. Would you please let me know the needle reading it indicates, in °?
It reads 155 °
